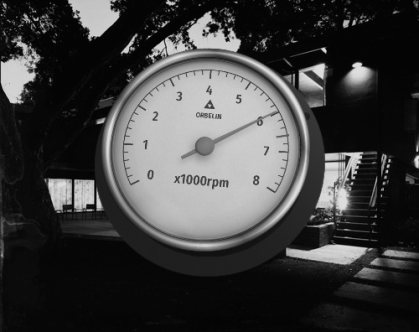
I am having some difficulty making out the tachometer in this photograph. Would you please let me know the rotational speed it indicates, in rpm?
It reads 6000 rpm
